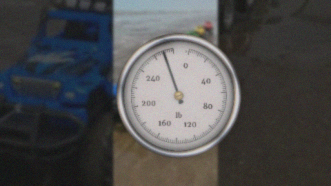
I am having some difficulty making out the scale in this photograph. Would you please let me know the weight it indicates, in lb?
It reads 270 lb
